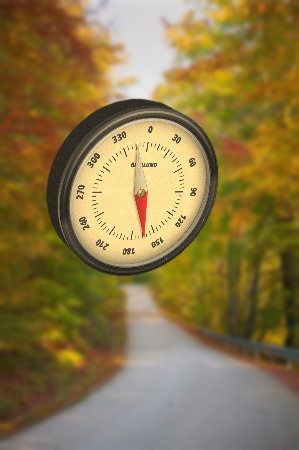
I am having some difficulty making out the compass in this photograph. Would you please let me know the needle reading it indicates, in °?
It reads 165 °
